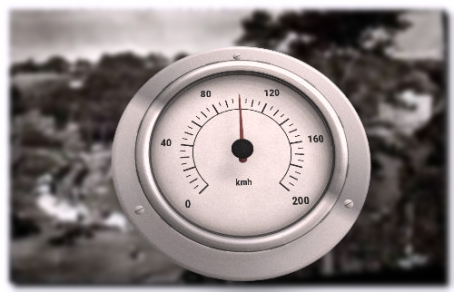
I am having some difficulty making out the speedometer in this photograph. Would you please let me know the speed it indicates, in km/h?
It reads 100 km/h
